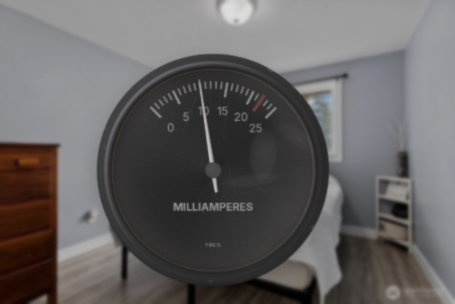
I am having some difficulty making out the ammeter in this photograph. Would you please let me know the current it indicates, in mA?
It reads 10 mA
